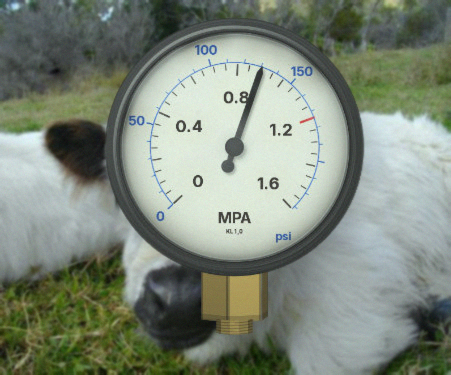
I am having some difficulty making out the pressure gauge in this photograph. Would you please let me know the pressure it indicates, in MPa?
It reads 0.9 MPa
